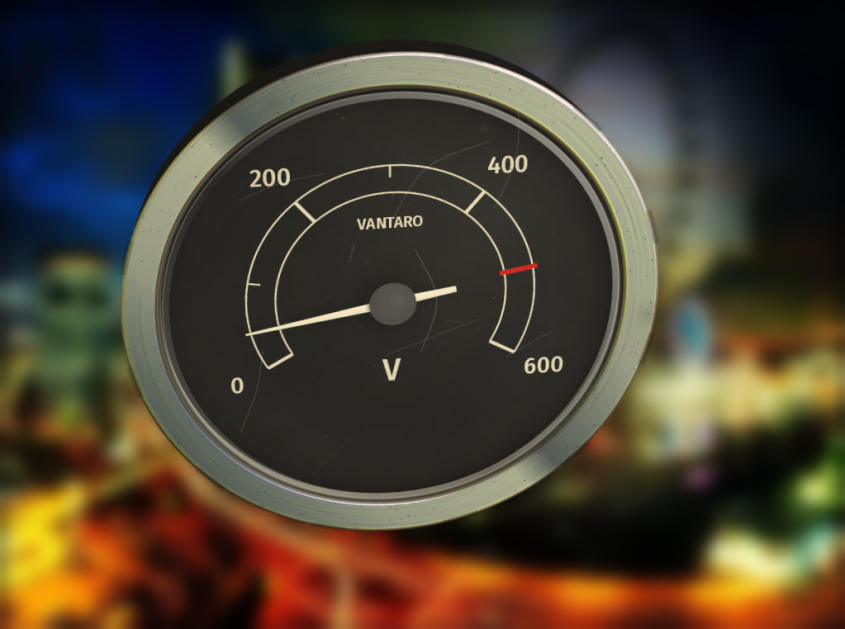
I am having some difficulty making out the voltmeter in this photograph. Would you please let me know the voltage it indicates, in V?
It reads 50 V
